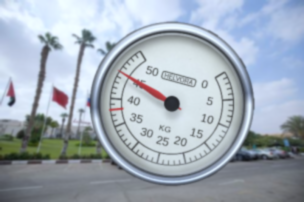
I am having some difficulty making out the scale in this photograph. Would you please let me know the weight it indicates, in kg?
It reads 45 kg
